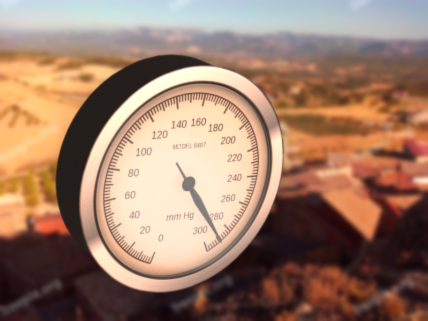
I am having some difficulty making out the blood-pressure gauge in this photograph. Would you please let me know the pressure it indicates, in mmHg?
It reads 290 mmHg
